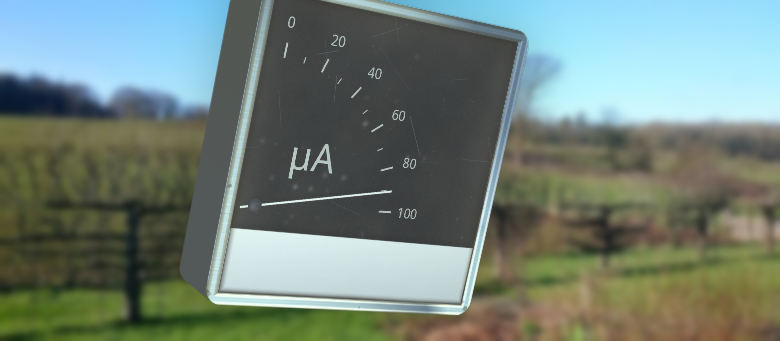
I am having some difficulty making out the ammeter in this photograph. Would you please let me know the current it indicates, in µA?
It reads 90 µA
